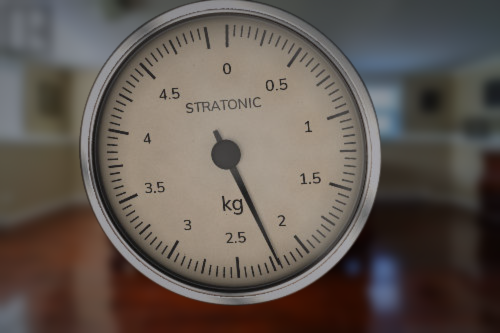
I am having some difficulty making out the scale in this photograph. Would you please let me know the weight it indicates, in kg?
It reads 2.2 kg
